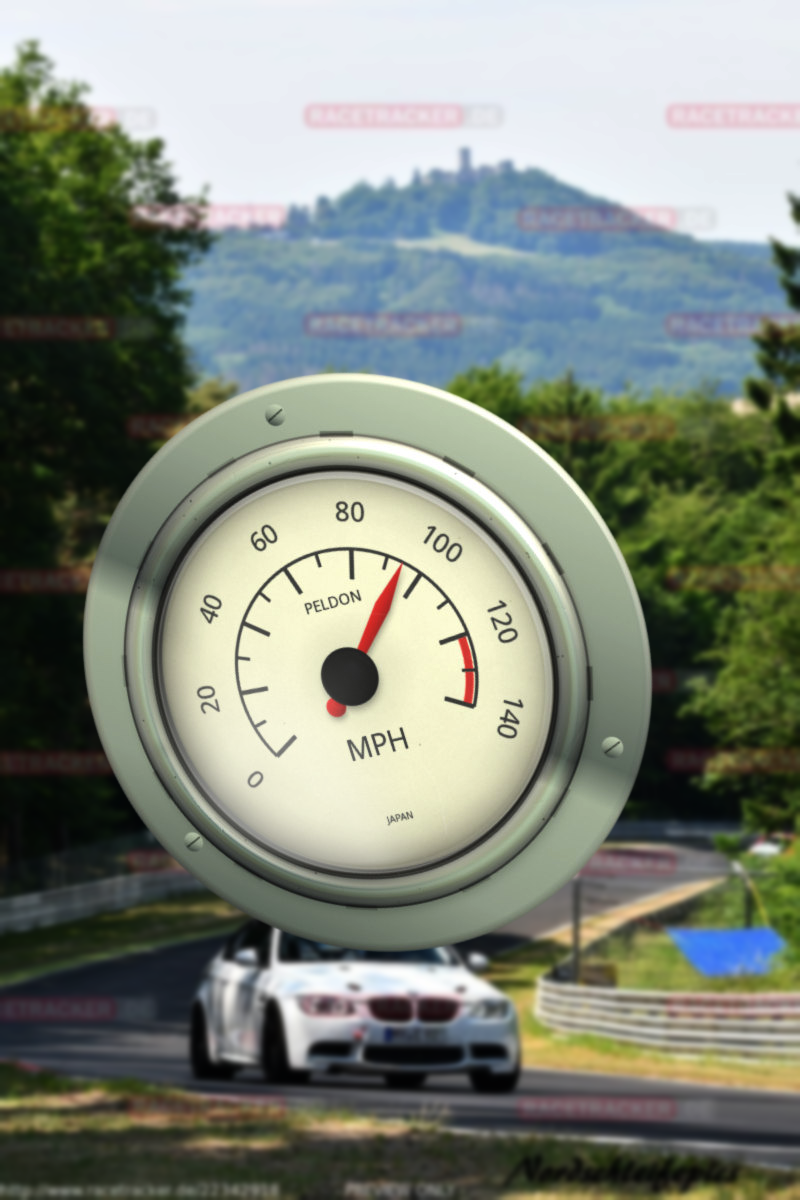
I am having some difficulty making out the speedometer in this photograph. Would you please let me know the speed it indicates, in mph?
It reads 95 mph
